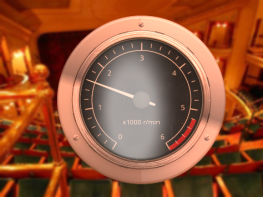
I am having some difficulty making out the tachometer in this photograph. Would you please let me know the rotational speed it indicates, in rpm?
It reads 1600 rpm
